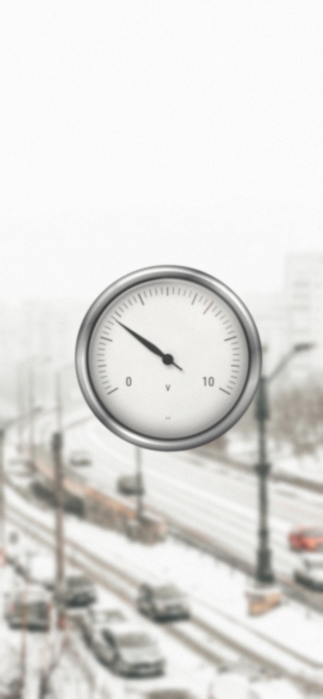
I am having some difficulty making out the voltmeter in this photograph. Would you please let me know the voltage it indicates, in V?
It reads 2.8 V
